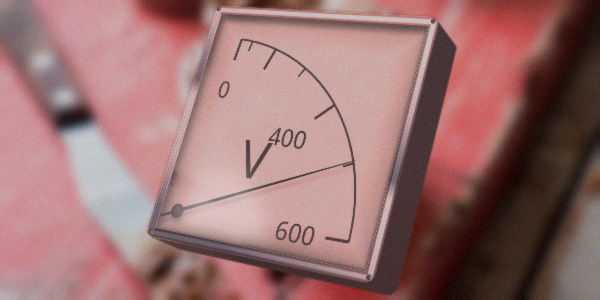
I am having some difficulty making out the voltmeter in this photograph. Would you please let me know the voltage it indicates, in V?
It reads 500 V
